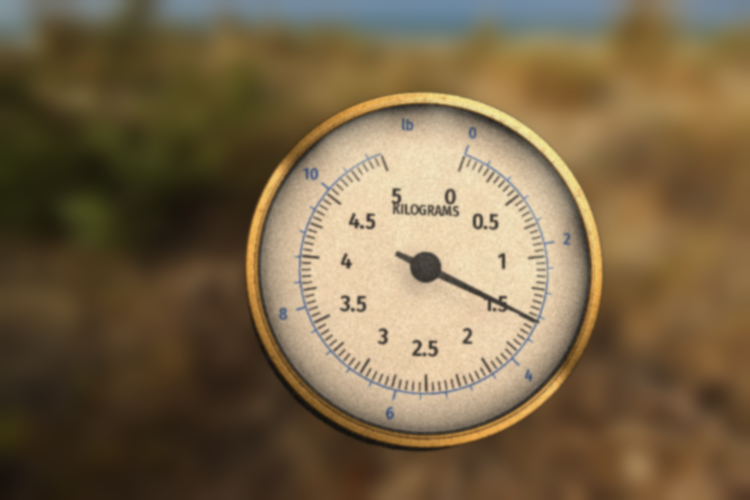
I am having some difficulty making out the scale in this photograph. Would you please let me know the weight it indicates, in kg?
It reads 1.5 kg
